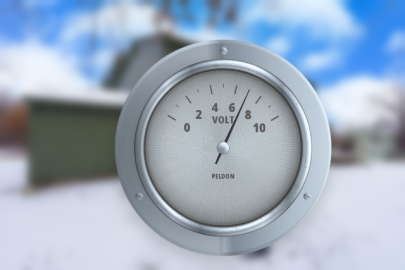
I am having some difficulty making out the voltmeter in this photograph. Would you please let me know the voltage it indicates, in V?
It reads 7 V
